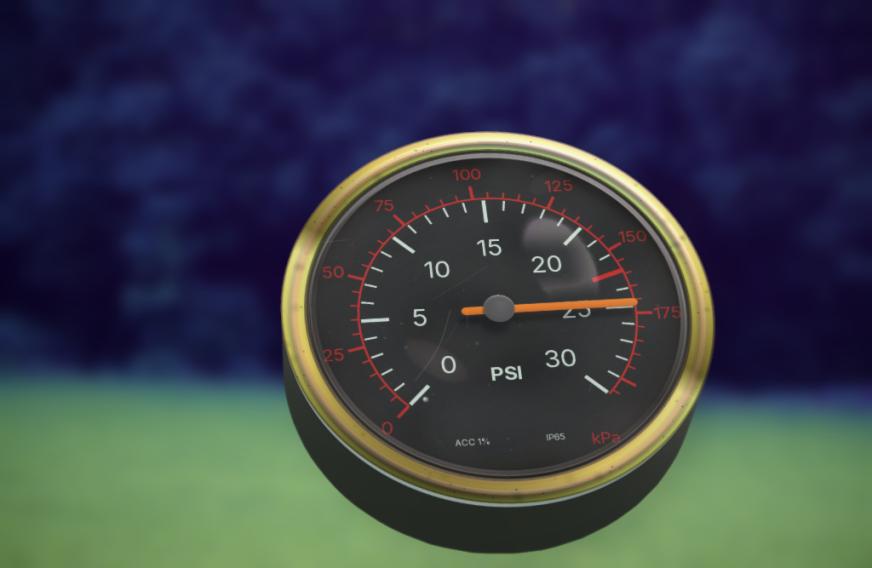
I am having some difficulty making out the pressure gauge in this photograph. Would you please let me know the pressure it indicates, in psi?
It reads 25 psi
